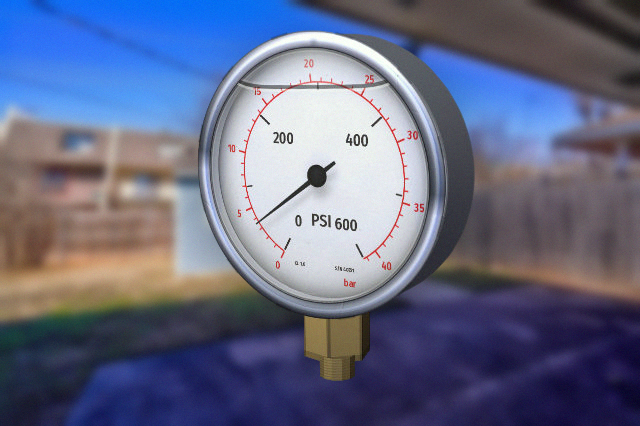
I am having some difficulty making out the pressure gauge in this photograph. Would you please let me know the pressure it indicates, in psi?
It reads 50 psi
